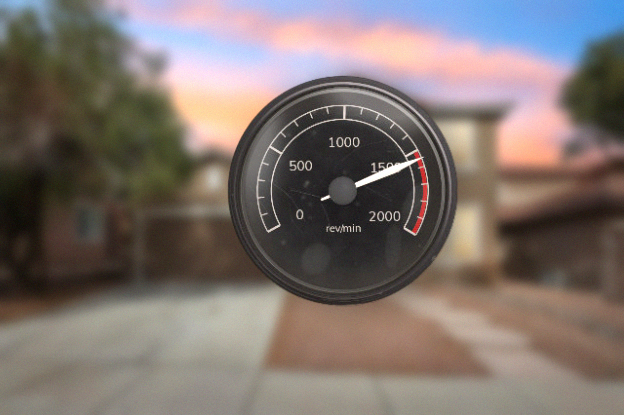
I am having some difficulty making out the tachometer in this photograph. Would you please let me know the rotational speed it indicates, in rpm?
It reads 1550 rpm
